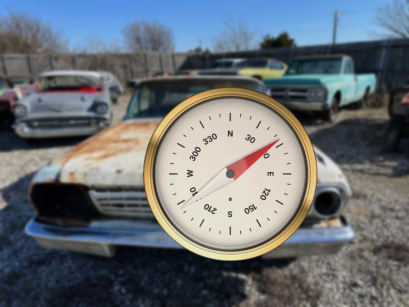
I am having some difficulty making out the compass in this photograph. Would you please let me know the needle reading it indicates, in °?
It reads 55 °
